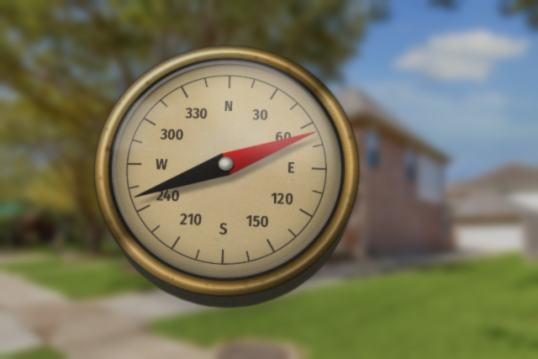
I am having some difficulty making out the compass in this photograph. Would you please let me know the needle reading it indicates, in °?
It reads 67.5 °
